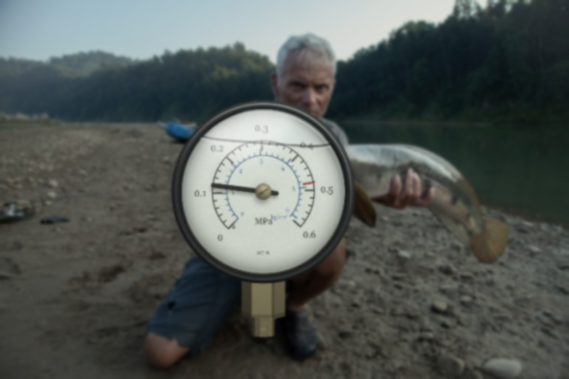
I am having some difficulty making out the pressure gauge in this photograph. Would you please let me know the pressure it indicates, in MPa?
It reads 0.12 MPa
